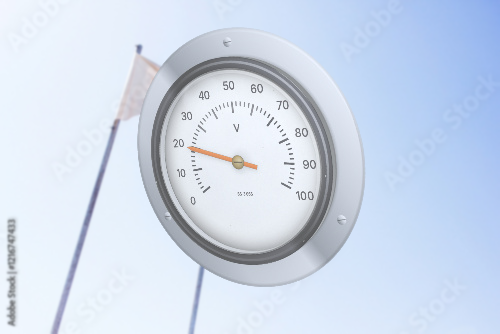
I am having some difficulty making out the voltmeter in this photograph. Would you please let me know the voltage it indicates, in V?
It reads 20 V
